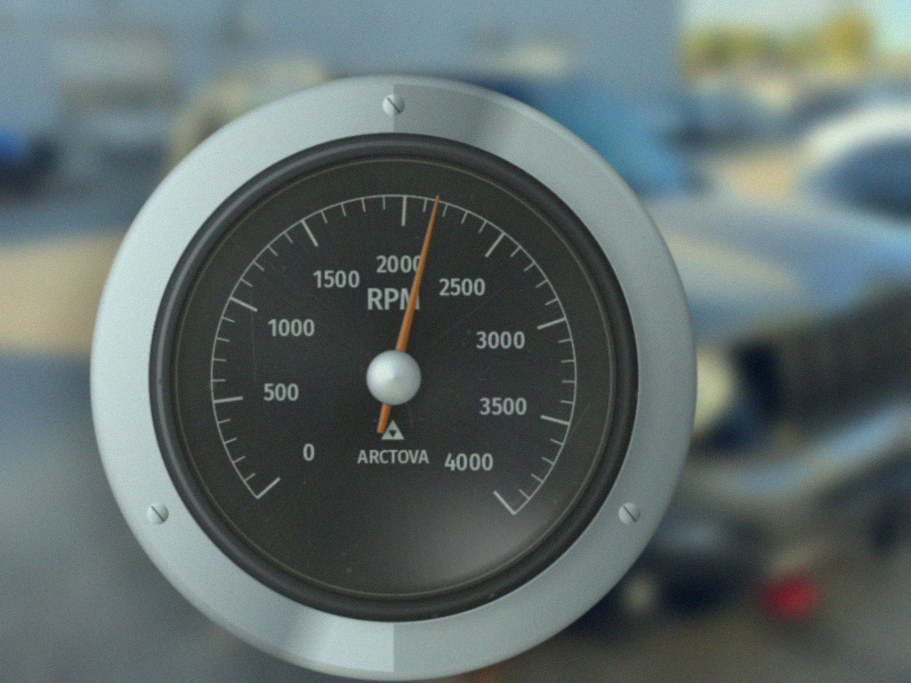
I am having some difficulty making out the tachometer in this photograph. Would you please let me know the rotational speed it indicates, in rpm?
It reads 2150 rpm
